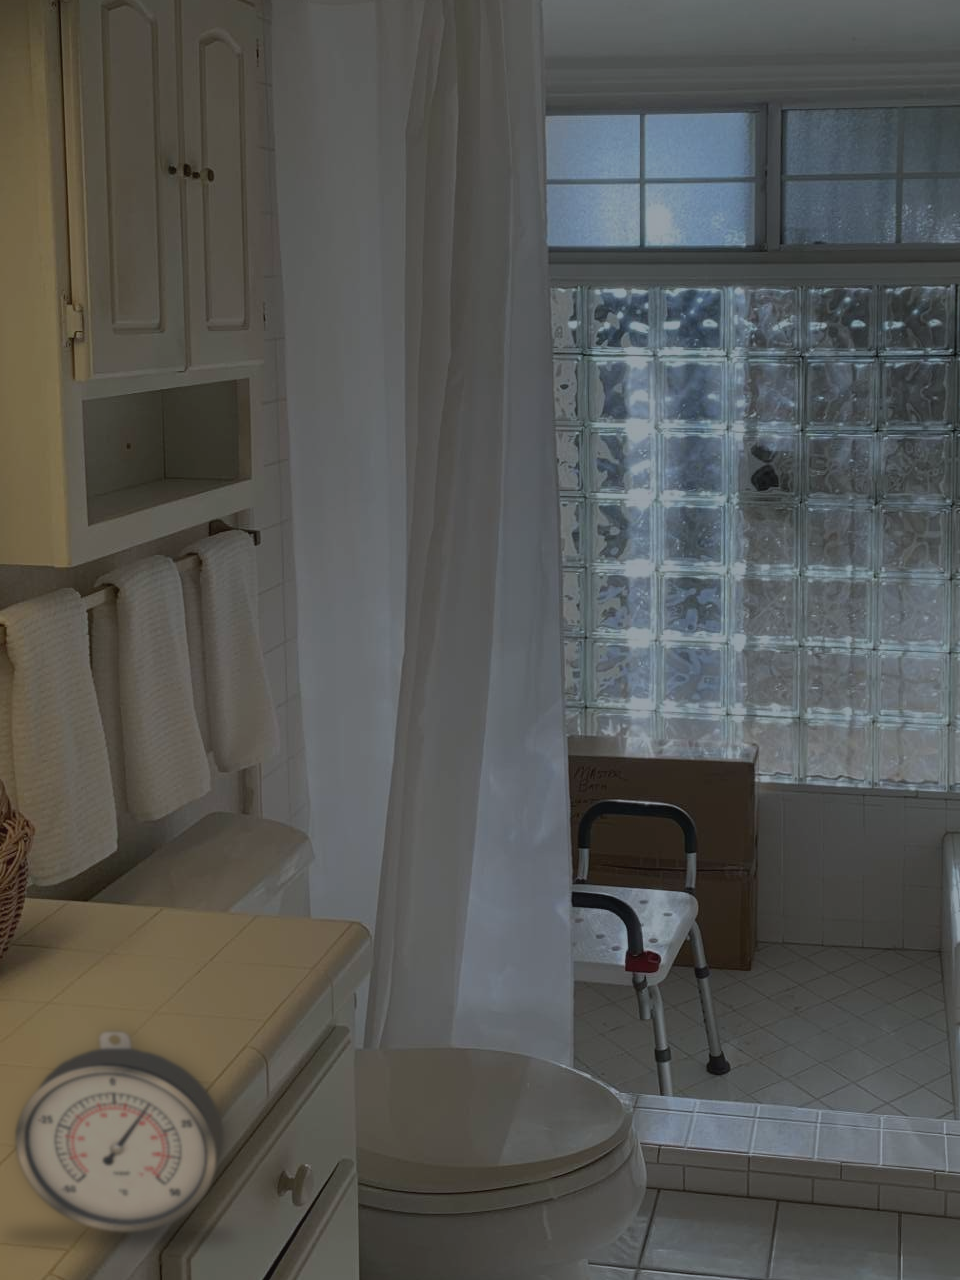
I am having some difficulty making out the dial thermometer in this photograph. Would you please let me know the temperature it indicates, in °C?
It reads 12.5 °C
